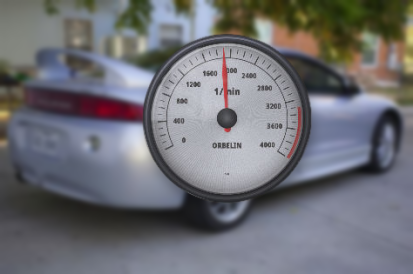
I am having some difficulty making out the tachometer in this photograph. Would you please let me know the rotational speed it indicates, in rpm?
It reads 1900 rpm
